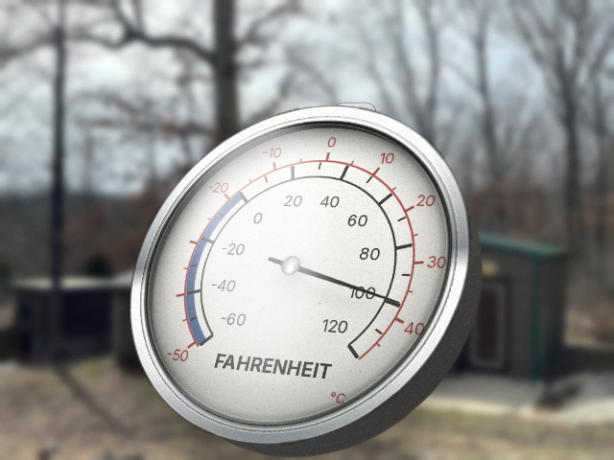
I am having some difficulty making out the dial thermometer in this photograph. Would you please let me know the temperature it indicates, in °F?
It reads 100 °F
